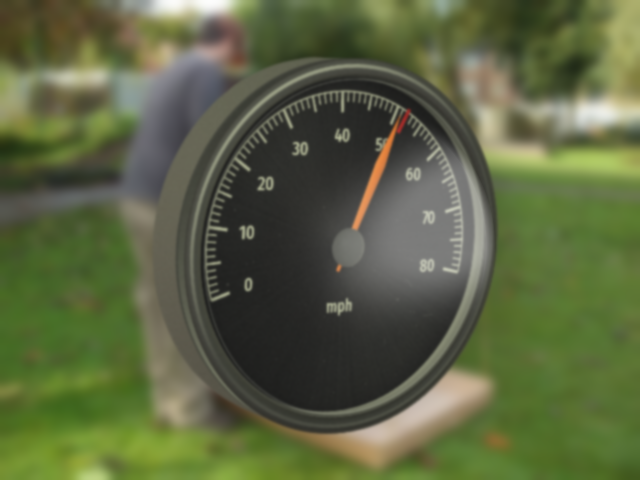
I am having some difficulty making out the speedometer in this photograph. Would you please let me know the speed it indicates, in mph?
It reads 50 mph
